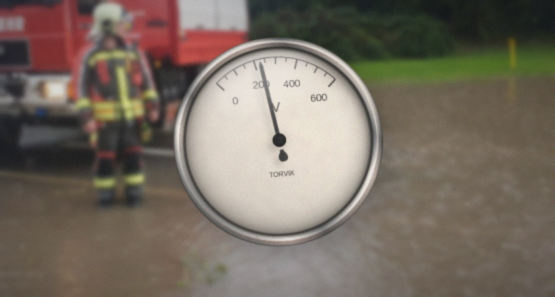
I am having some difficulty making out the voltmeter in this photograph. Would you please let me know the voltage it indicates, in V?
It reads 225 V
